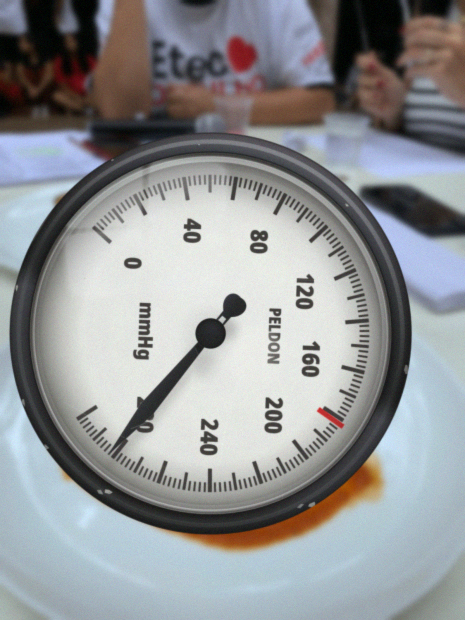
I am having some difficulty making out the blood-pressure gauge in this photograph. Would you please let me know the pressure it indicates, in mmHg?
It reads 282 mmHg
